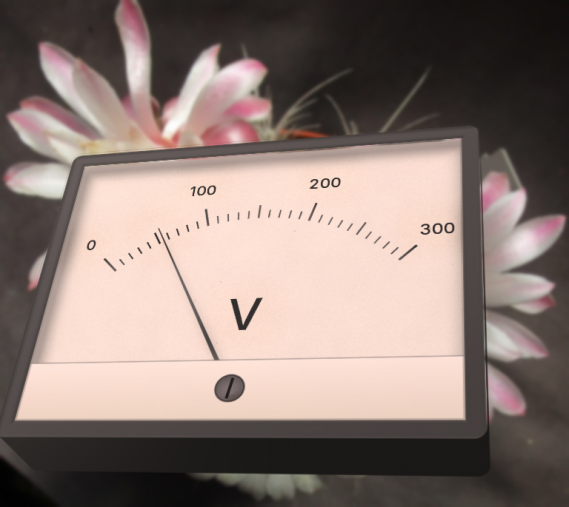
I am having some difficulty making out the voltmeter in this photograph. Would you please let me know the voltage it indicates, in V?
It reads 55 V
